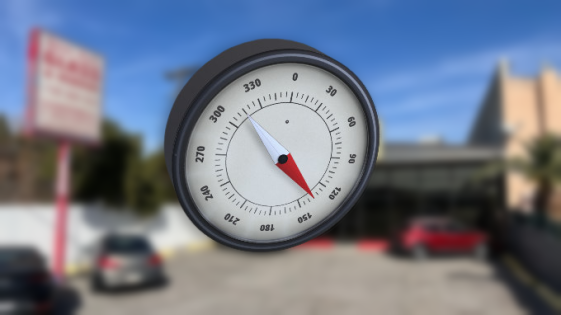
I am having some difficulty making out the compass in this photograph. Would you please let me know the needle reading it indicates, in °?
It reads 135 °
